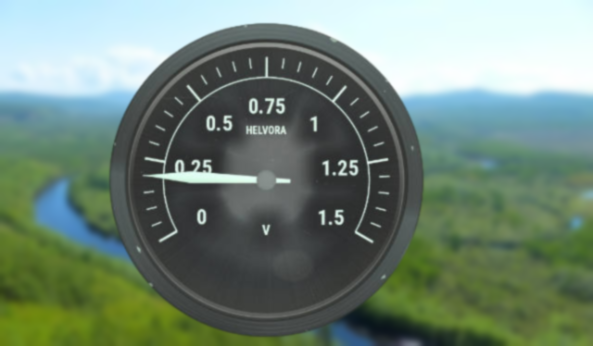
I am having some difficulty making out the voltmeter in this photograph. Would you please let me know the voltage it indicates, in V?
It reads 0.2 V
